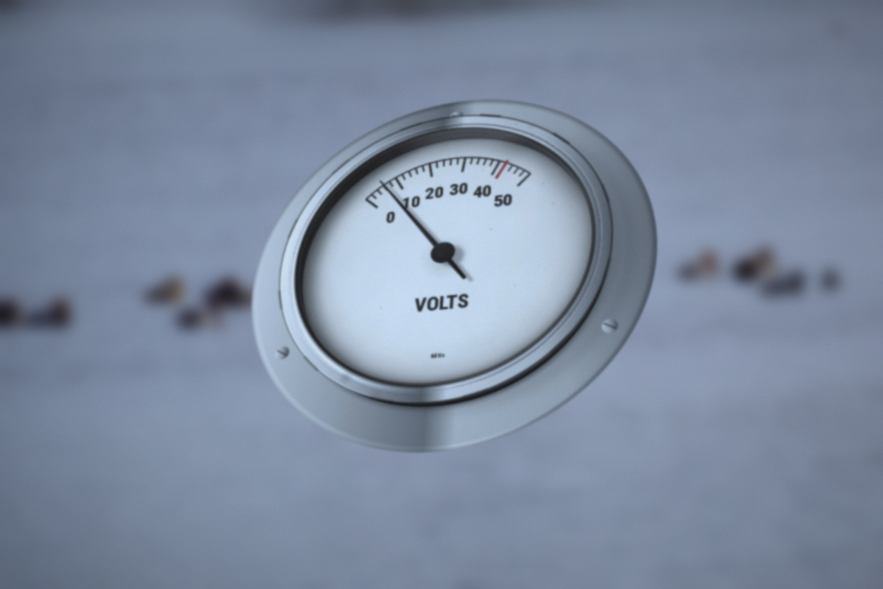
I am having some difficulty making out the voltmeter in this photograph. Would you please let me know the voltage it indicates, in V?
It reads 6 V
